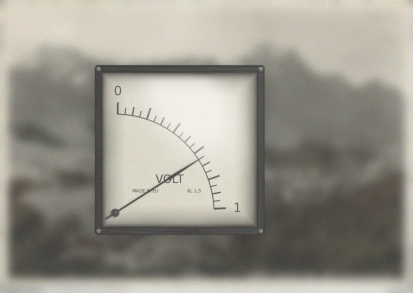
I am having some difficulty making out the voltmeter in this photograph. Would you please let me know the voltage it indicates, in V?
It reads 0.65 V
